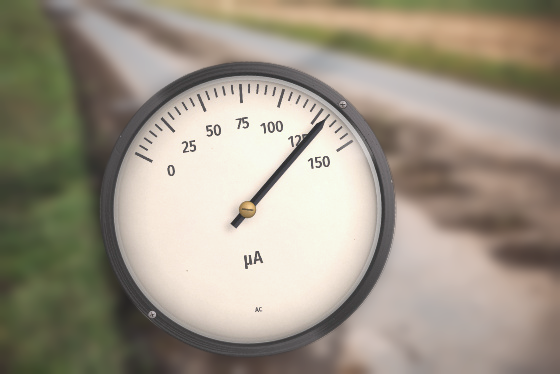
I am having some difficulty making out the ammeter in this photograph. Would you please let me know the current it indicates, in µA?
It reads 130 µA
